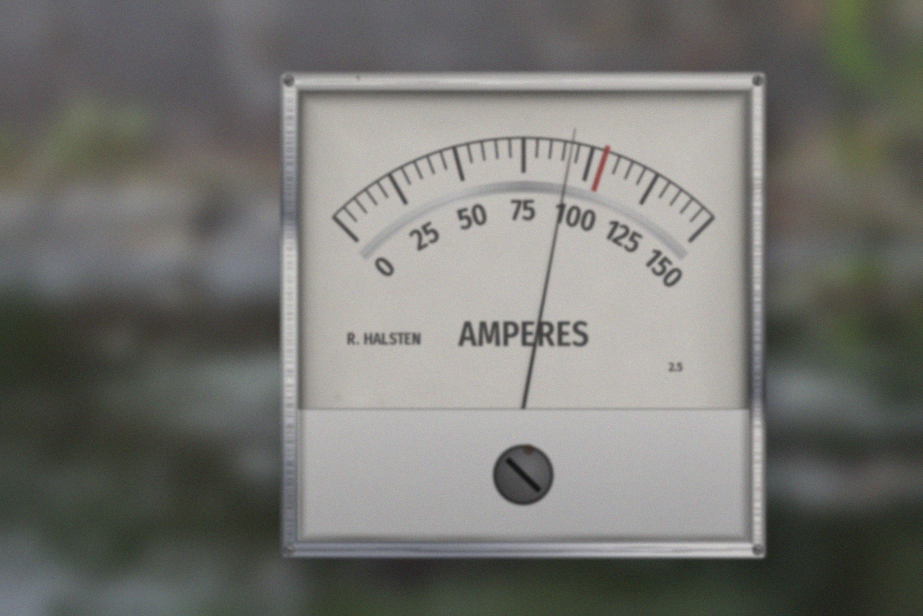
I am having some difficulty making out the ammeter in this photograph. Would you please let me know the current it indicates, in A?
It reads 92.5 A
